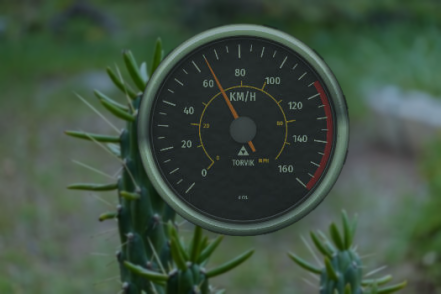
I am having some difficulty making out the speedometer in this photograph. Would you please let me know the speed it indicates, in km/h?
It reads 65 km/h
